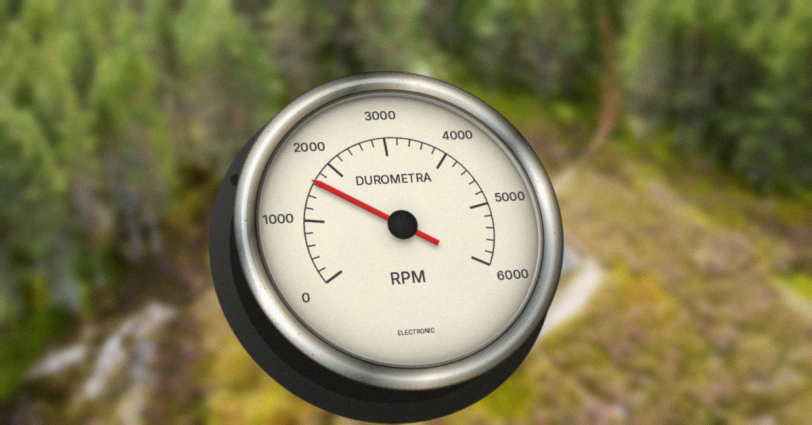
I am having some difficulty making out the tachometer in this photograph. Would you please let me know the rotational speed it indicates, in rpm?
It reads 1600 rpm
